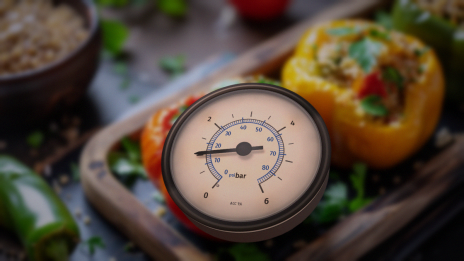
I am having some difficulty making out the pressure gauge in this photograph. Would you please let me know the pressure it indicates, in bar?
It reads 1 bar
